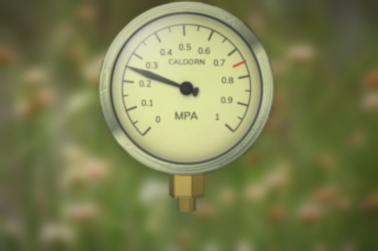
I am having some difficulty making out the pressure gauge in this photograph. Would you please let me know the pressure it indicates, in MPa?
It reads 0.25 MPa
